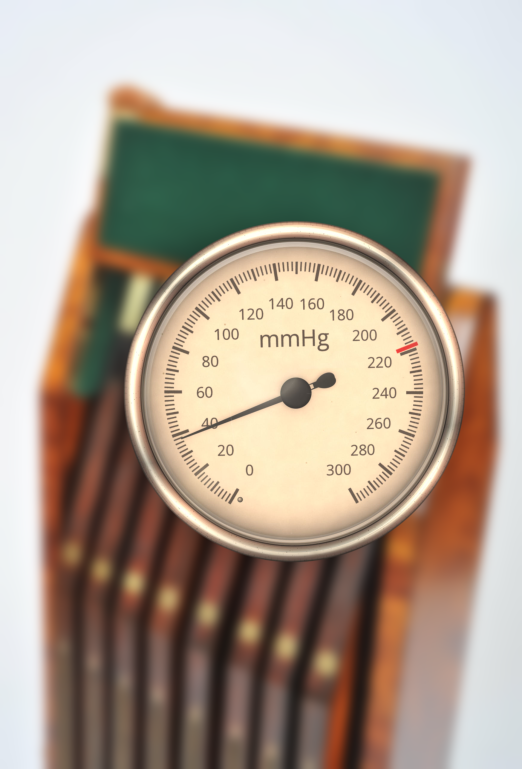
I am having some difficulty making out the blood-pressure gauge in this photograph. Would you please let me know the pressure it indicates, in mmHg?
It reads 38 mmHg
